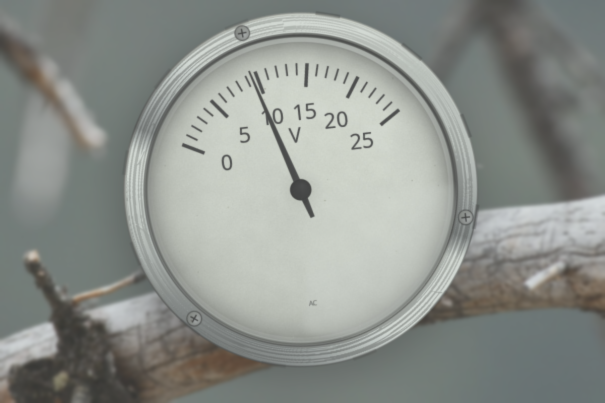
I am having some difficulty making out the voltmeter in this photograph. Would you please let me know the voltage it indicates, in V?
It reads 9.5 V
